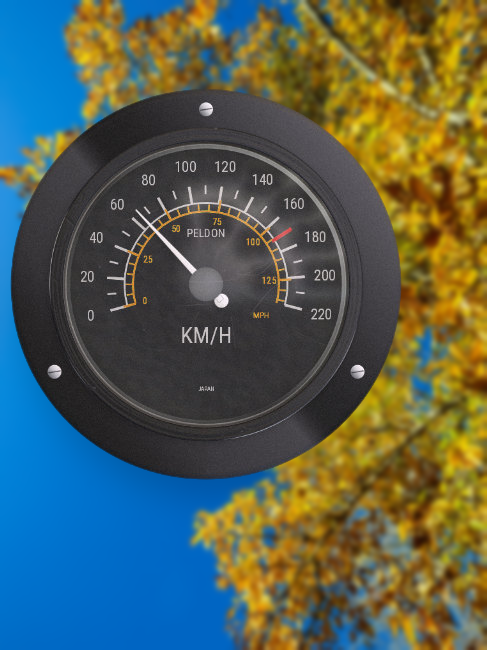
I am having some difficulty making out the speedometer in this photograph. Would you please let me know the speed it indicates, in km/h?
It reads 65 km/h
